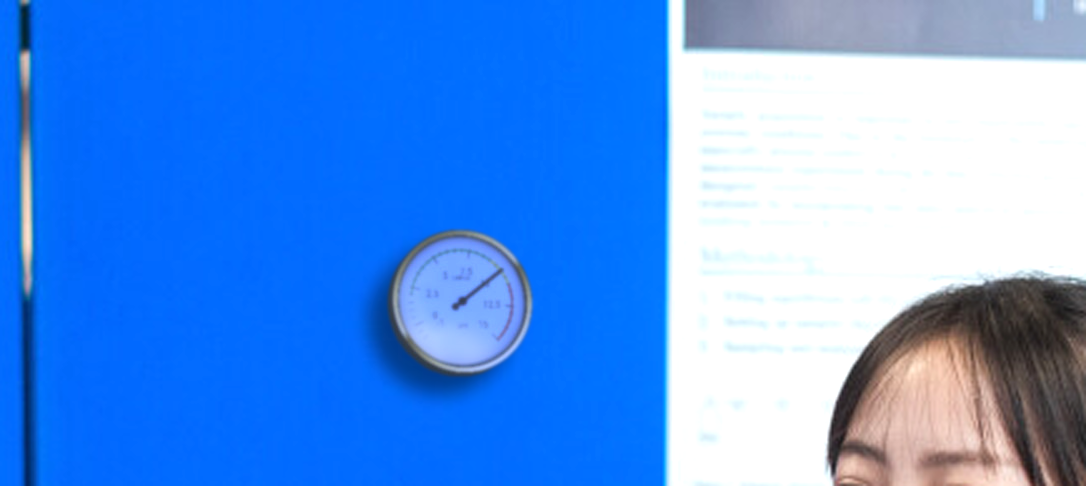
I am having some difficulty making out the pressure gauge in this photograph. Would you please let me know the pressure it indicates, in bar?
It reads 10 bar
